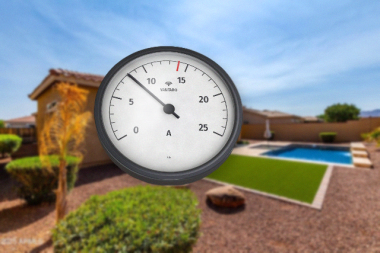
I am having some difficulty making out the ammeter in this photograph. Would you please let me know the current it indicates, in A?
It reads 8 A
